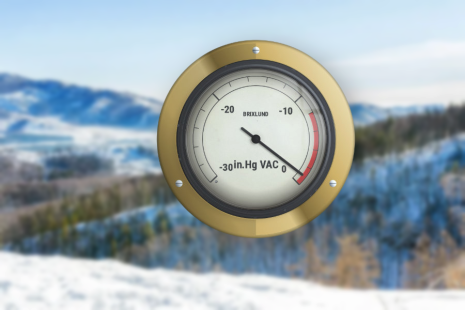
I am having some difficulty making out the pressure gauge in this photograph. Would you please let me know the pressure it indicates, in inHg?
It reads -1 inHg
